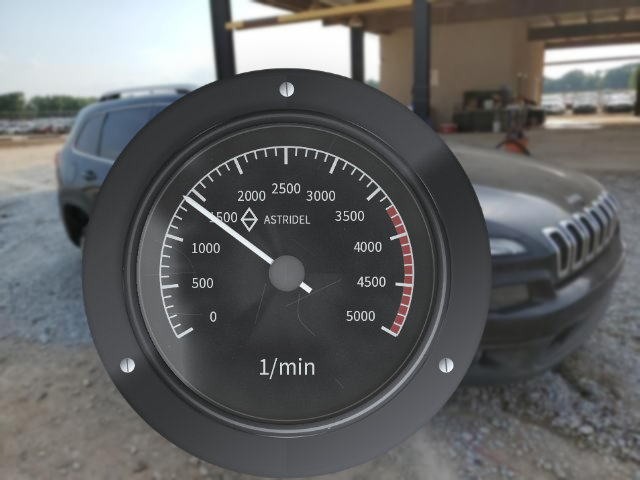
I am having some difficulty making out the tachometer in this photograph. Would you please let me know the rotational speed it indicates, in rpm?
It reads 1400 rpm
